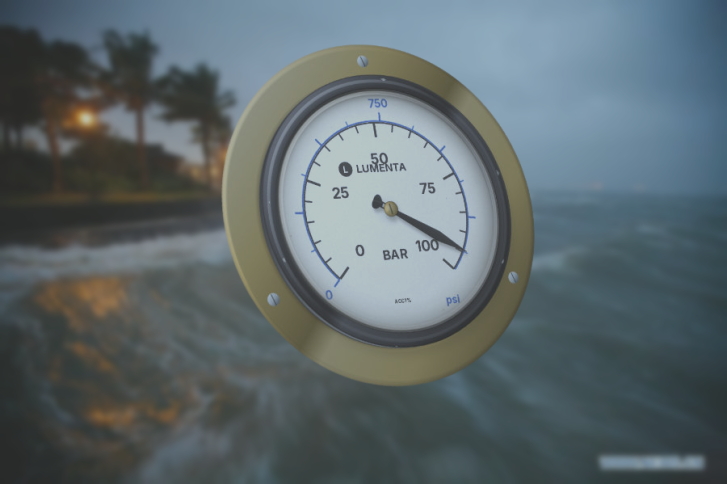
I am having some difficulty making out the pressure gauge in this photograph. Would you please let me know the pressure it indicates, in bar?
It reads 95 bar
